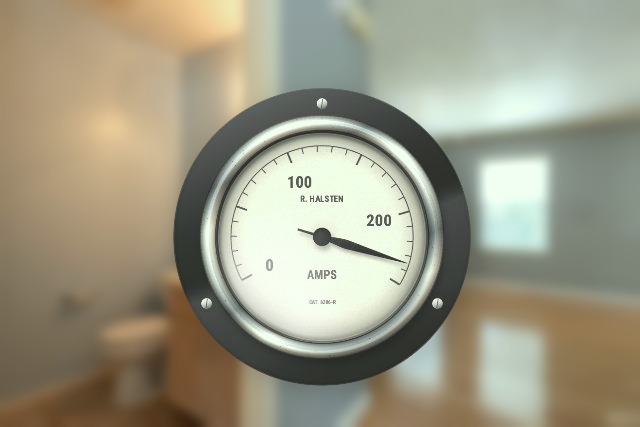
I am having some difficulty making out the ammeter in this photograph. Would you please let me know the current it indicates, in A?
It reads 235 A
